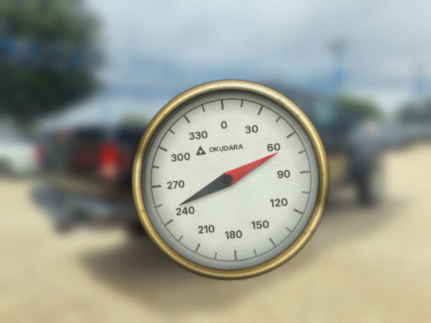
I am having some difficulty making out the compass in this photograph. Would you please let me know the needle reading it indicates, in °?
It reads 67.5 °
